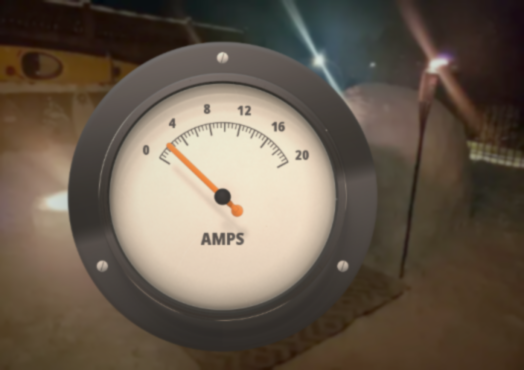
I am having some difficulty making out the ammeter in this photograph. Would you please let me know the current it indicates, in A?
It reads 2 A
